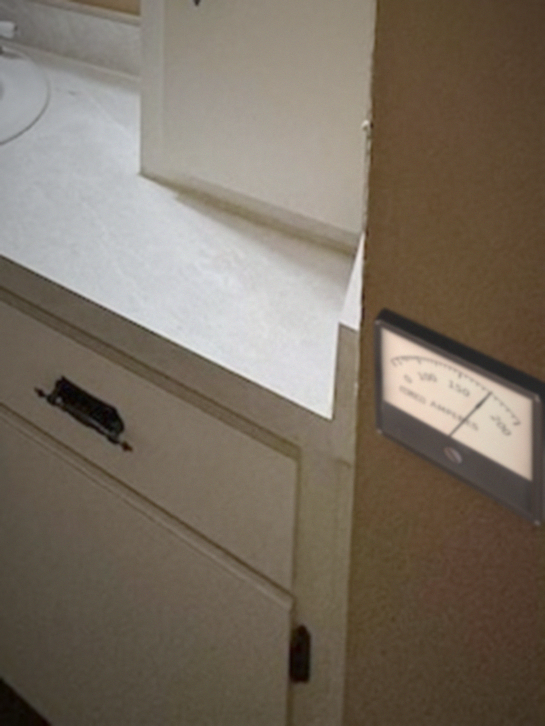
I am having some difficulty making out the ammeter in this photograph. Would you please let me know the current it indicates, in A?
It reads 175 A
